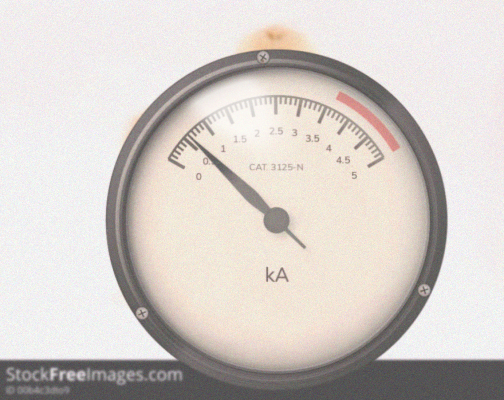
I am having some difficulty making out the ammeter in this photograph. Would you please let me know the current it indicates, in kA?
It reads 0.6 kA
